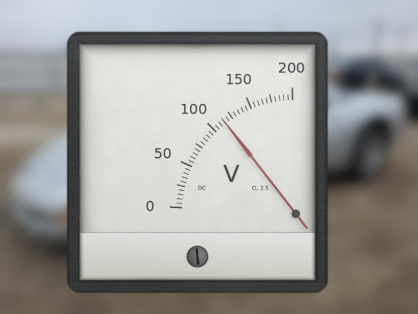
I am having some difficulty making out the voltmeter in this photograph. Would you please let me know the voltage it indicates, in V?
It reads 115 V
